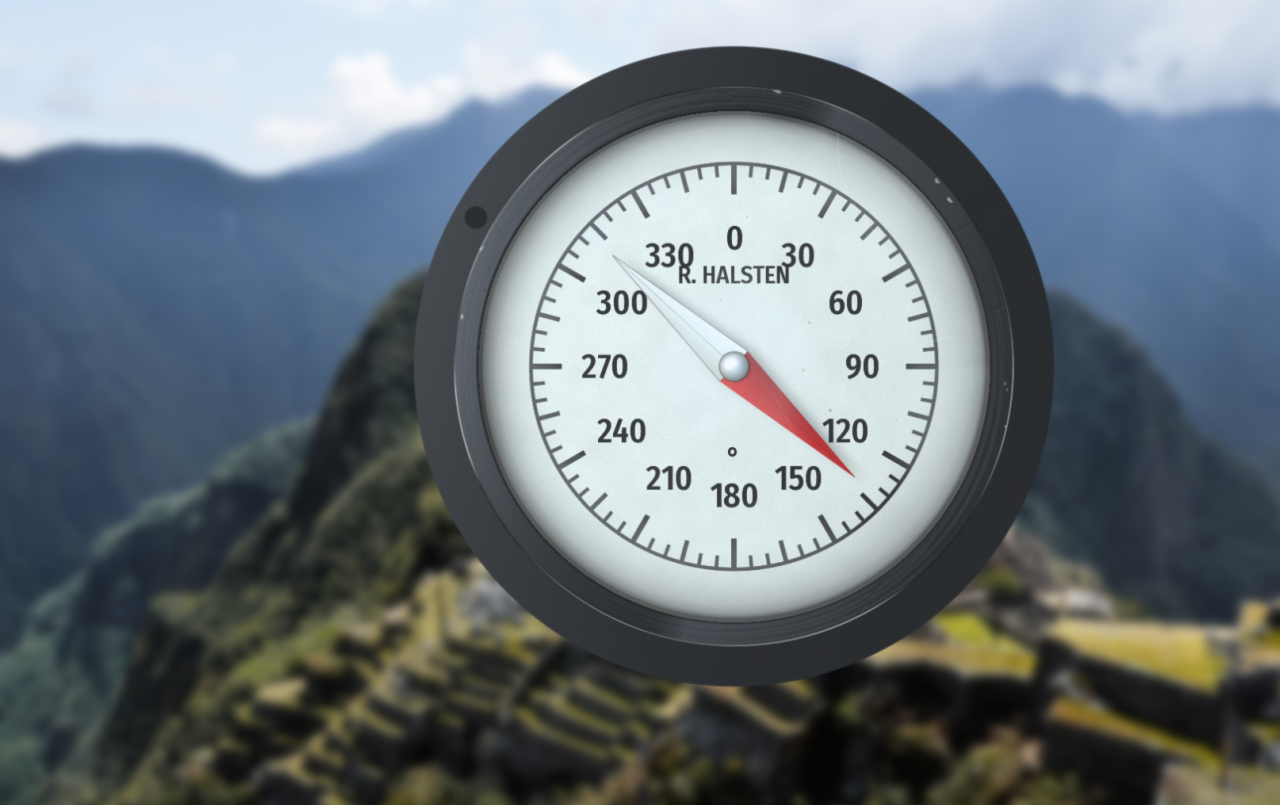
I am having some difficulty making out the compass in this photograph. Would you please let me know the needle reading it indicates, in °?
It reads 132.5 °
